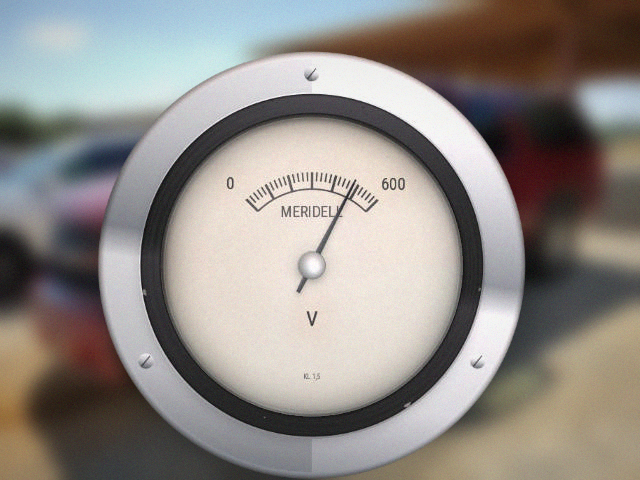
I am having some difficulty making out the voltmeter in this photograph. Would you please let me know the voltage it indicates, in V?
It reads 480 V
